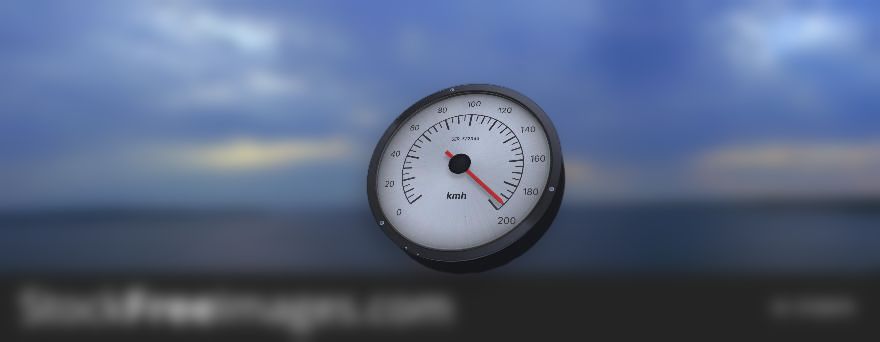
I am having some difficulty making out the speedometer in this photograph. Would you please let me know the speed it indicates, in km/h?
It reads 195 km/h
